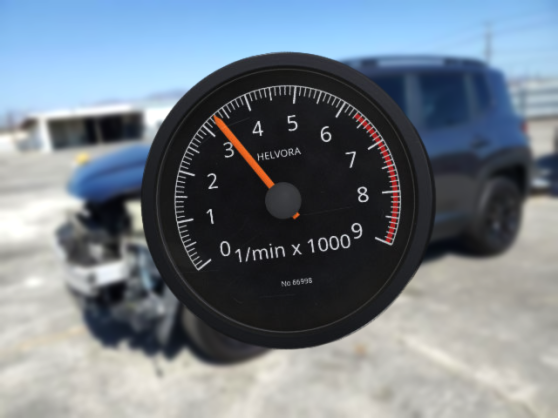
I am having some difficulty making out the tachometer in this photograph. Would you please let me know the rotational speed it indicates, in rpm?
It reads 3300 rpm
